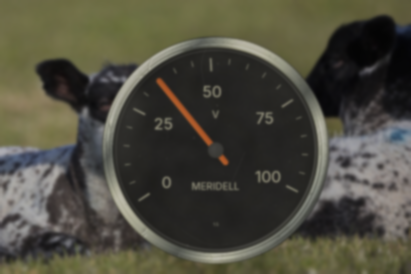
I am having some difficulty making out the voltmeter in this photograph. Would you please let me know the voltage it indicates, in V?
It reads 35 V
